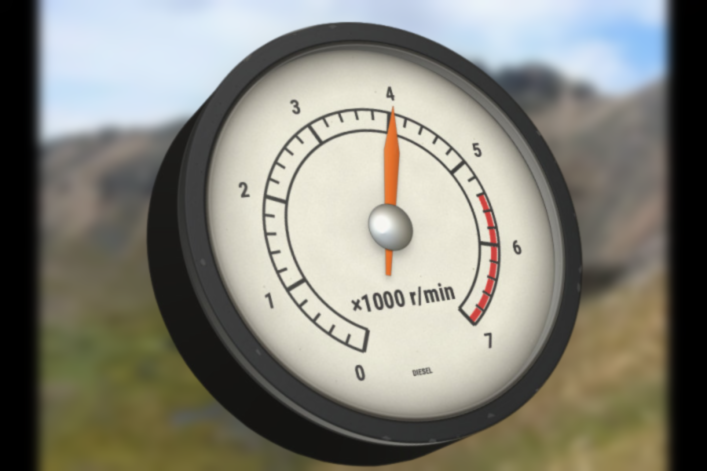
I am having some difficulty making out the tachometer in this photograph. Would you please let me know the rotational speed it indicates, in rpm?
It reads 4000 rpm
